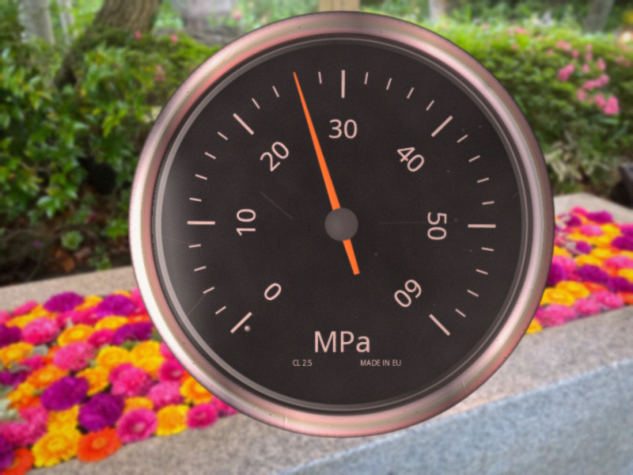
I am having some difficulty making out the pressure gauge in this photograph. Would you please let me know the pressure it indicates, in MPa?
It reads 26 MPa
